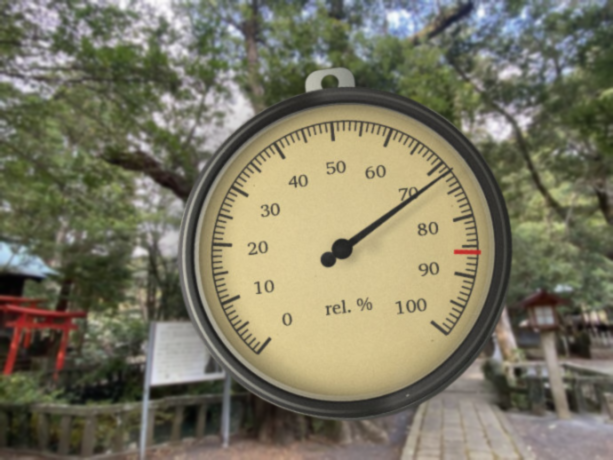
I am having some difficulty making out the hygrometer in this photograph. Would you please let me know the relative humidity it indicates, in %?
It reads 72 %
